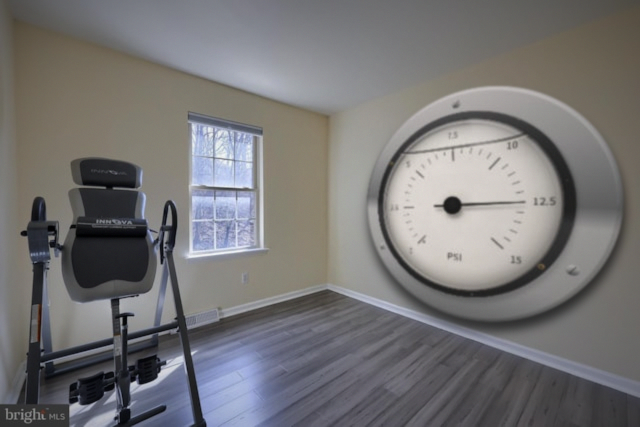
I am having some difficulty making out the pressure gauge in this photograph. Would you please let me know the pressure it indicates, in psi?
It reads 12.5 psi
